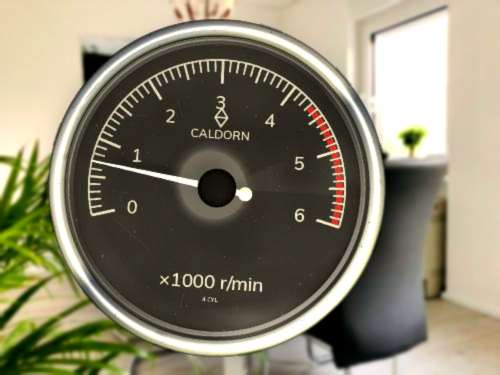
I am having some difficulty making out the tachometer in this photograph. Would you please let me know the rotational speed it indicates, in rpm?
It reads 700 rpm
